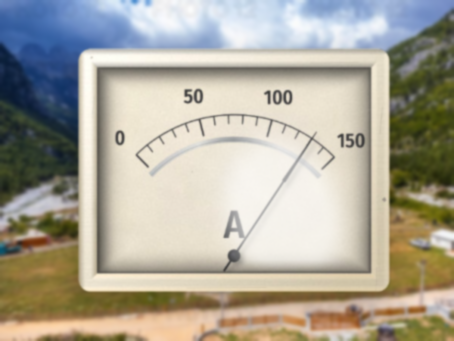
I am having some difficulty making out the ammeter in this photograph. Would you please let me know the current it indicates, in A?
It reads 130 A
